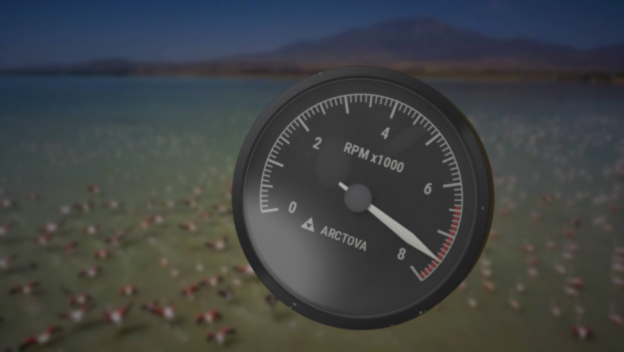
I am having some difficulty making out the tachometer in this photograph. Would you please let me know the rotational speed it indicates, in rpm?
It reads 7500 rpm
